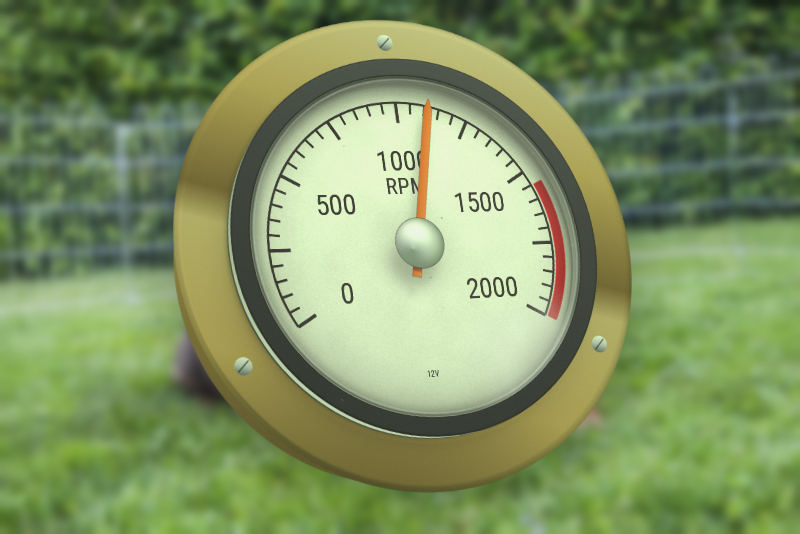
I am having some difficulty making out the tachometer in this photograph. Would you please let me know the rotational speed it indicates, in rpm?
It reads 1100 rpm
